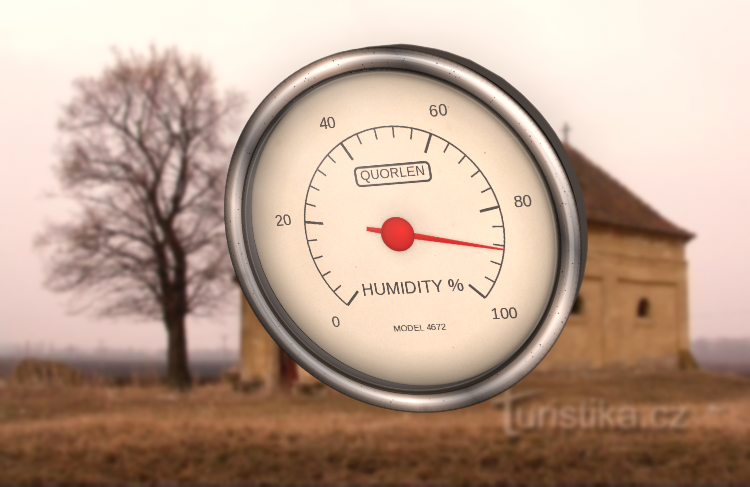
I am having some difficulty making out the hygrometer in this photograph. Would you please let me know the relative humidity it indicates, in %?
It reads 88 %
